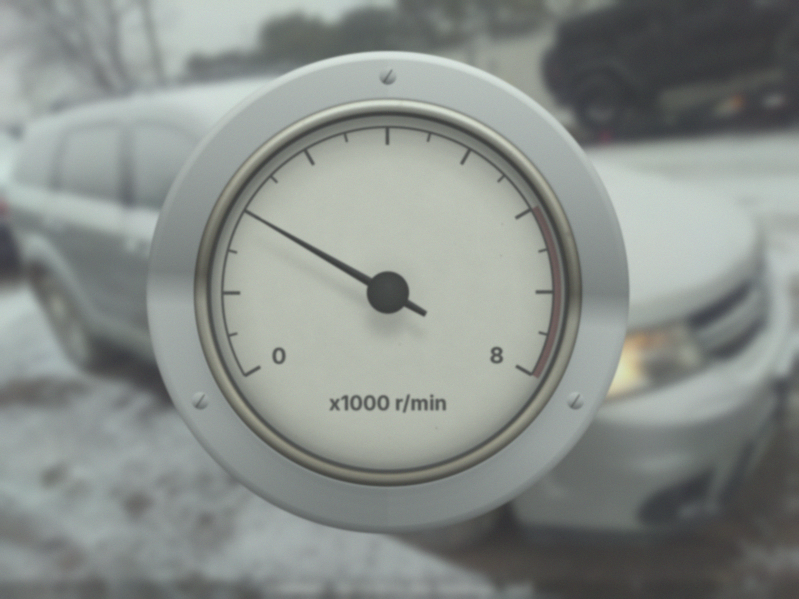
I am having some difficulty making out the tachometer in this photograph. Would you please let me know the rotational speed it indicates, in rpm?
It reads 2000 rpm
